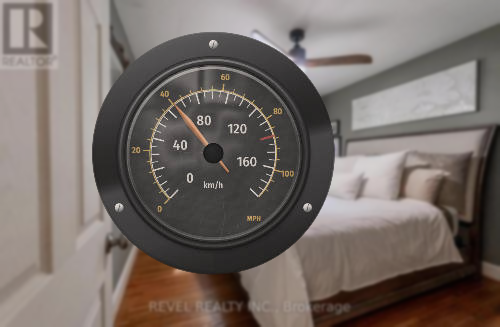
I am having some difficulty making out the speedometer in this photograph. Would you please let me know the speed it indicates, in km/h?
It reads 65 km/h
